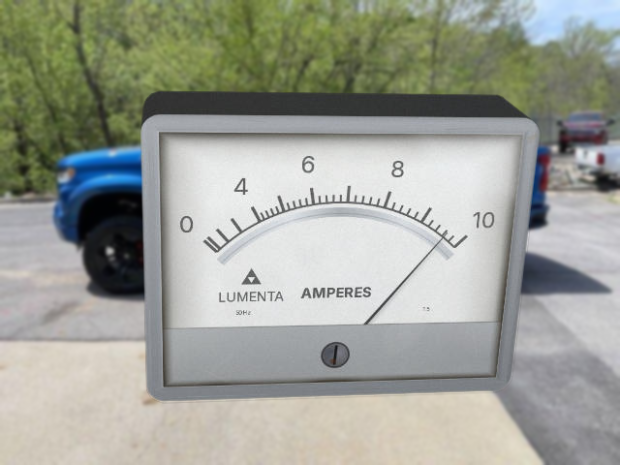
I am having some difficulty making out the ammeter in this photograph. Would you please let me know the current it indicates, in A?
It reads 9.6 A
